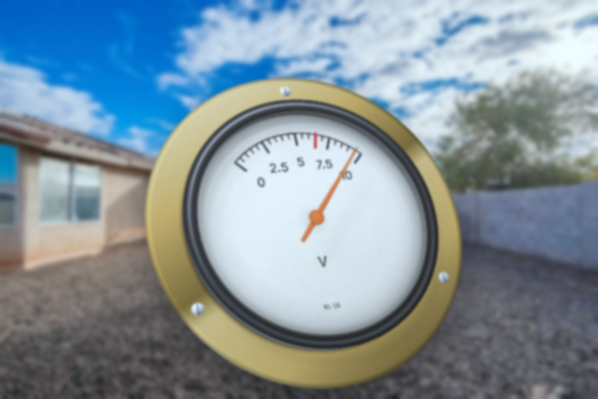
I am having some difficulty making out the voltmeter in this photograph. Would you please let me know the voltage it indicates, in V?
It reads 9.5 V
